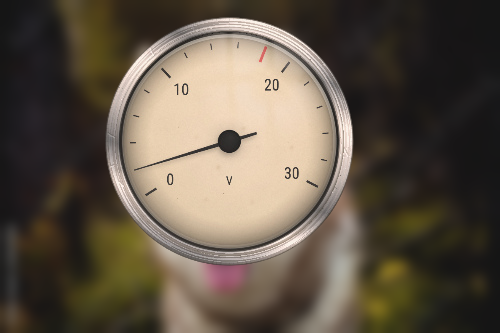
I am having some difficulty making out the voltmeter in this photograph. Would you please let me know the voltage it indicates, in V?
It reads 2 V
